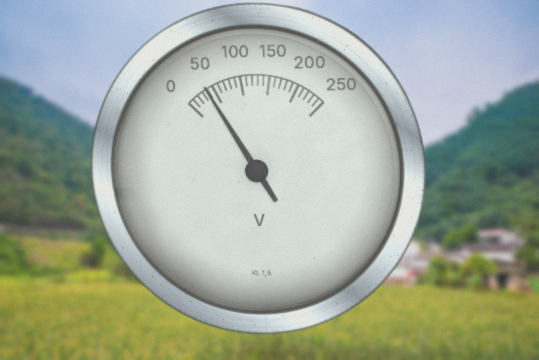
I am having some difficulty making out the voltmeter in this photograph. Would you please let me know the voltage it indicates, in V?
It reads 40 V
